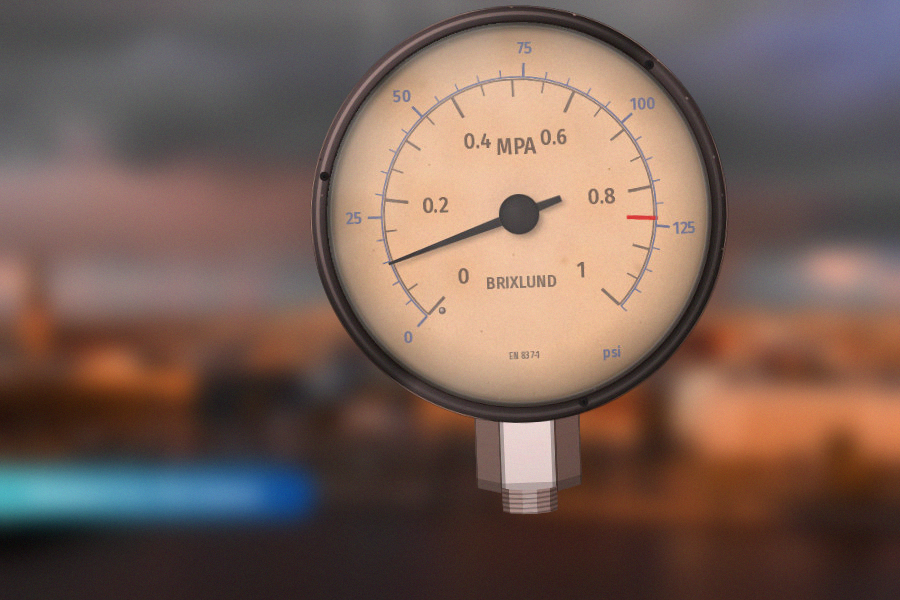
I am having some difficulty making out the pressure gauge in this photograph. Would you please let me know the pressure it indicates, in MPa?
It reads 0.1 MPa
